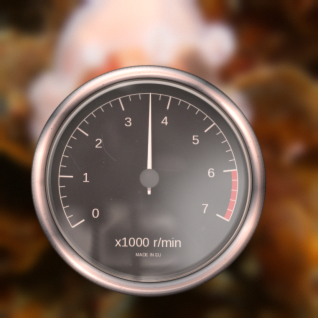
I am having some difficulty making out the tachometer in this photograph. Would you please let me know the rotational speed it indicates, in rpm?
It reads 3600 rpm
